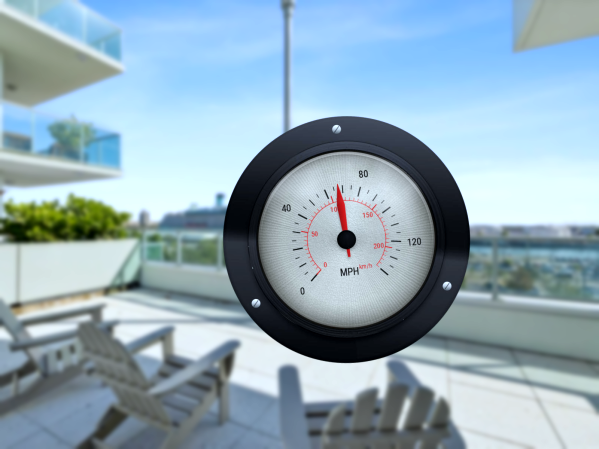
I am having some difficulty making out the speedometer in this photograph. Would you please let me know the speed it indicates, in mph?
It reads 67.5 mph
